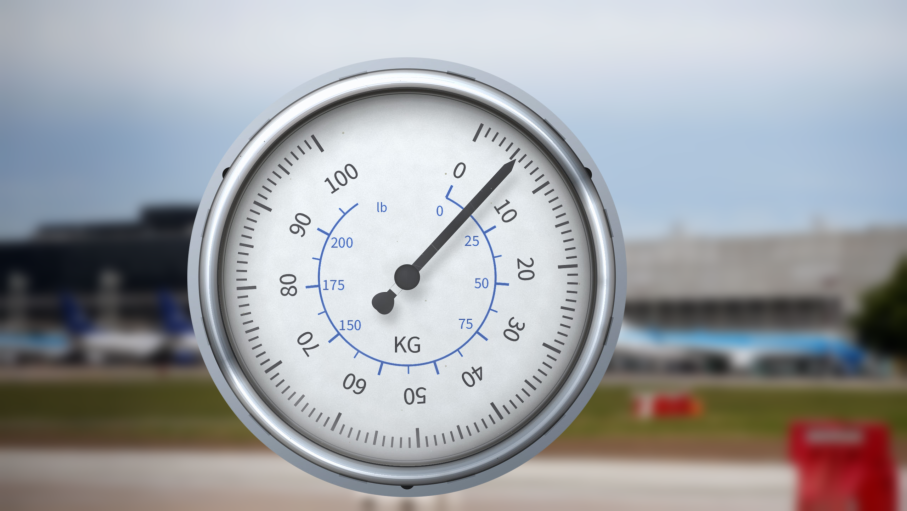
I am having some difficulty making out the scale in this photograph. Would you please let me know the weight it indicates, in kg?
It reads 5.5 kg
